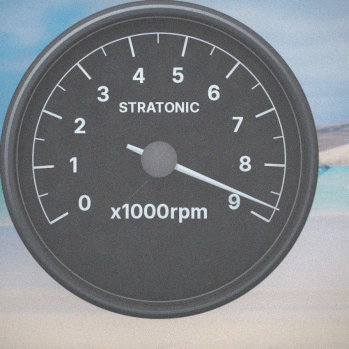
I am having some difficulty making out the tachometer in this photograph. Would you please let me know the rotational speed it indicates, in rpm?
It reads 8750 rpm
